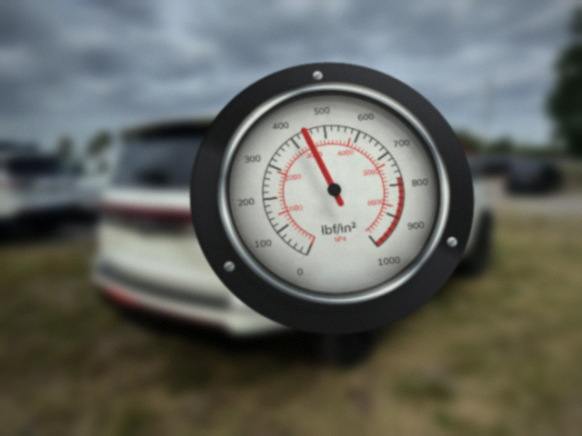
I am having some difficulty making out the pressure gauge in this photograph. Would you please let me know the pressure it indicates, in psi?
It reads 440 psi
